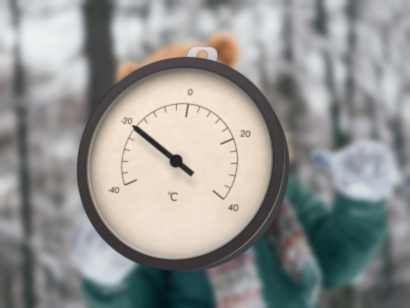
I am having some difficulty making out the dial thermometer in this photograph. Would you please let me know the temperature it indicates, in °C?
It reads -20 °C
